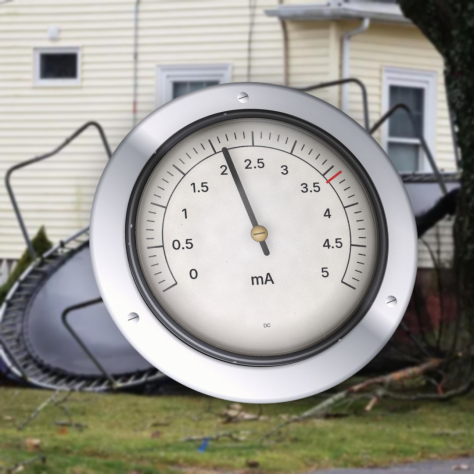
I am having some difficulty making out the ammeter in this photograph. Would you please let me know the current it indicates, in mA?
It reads 2.1 mA
